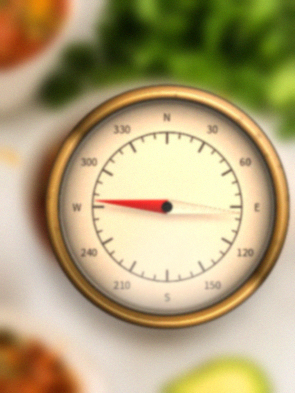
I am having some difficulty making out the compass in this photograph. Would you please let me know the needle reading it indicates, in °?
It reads 275 °
